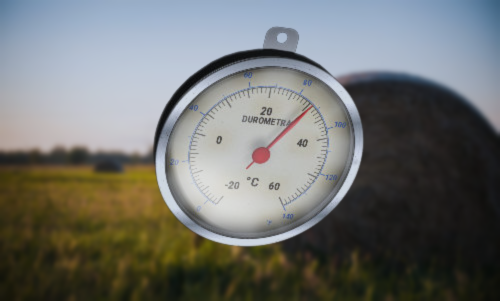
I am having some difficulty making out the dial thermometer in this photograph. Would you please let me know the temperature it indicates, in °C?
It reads 30 °C
